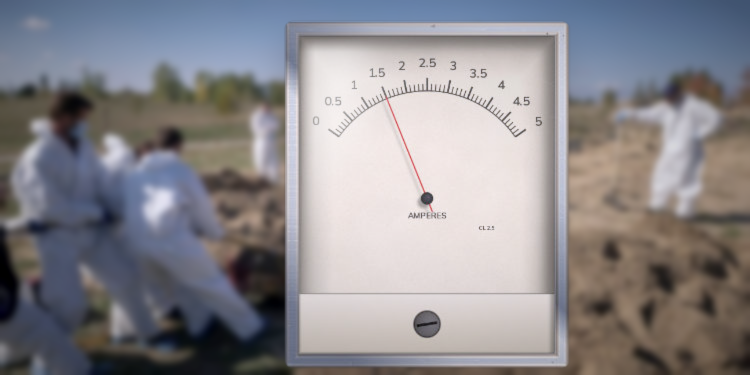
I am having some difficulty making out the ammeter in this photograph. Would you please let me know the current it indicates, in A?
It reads 1.5 A
